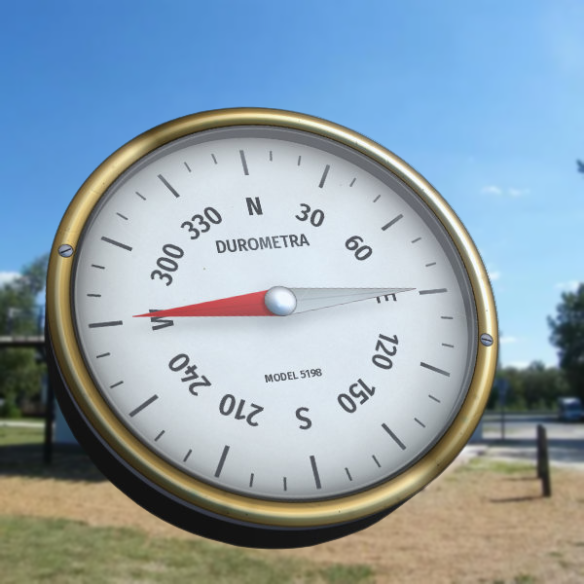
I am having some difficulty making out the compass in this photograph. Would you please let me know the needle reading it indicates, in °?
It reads 270 °
